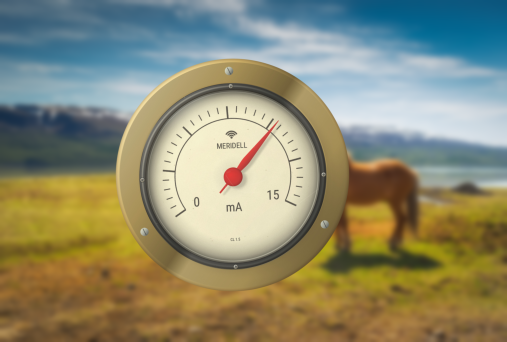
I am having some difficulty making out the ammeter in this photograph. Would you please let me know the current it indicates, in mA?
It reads 10.25 mA
